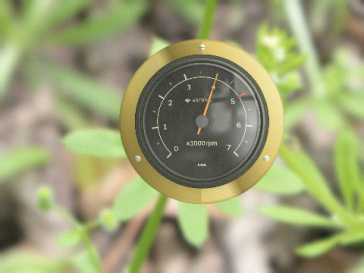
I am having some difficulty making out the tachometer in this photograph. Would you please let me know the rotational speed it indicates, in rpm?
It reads 4000 rpm
